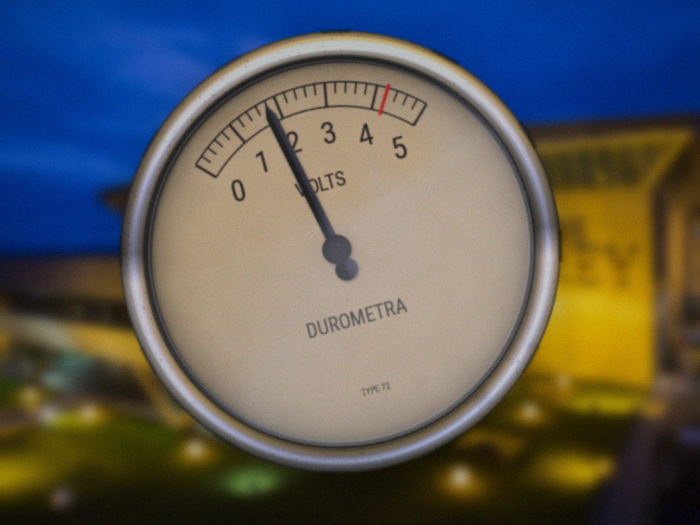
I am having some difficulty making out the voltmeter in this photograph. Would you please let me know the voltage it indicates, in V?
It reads 1.8 V
